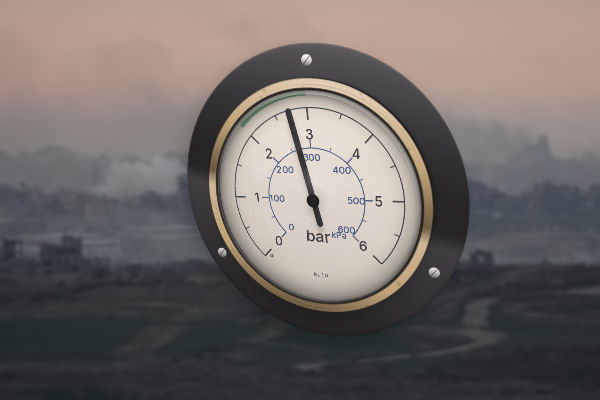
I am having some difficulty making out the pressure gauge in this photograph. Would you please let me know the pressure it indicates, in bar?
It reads 2.75 bar
